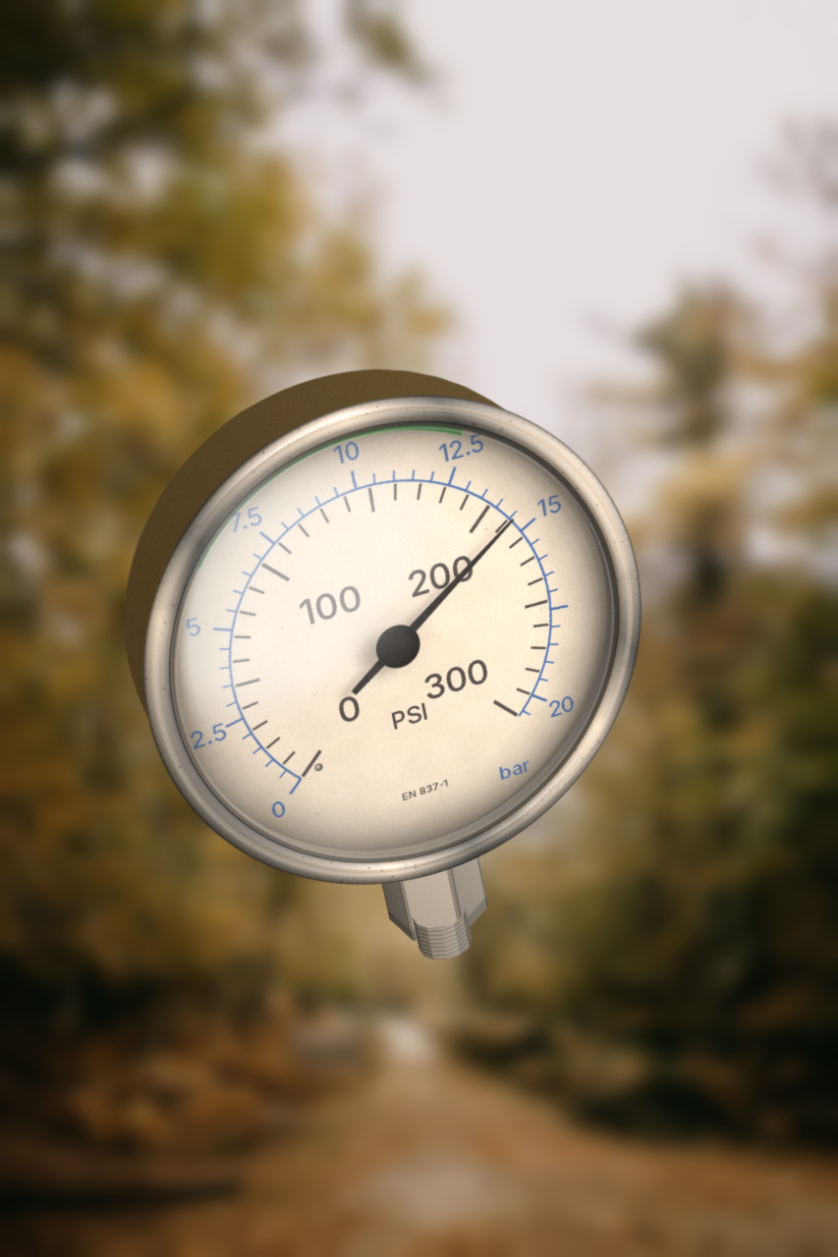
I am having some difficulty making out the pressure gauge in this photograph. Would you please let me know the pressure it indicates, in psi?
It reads 210 psi
